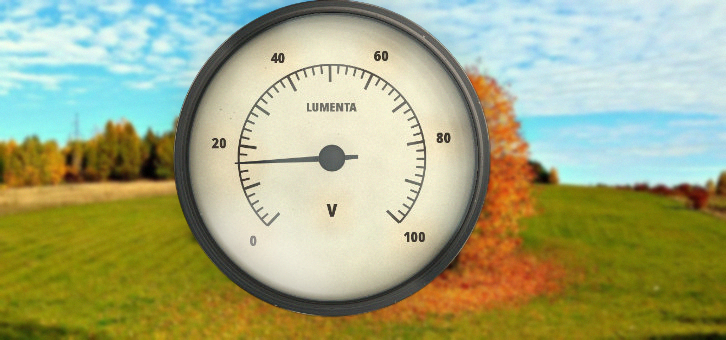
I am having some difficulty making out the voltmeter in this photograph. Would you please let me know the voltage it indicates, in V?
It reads 16 V
